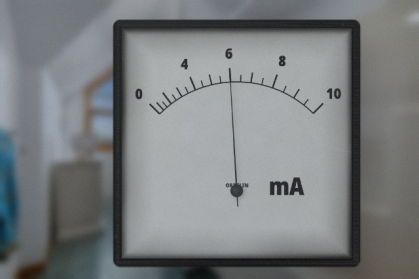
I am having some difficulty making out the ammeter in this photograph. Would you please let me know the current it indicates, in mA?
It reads 6 mA
